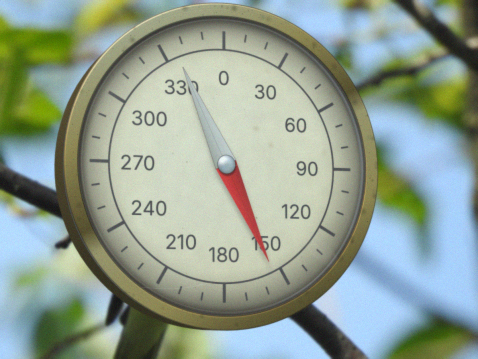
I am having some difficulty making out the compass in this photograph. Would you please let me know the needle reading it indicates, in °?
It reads 155 °
